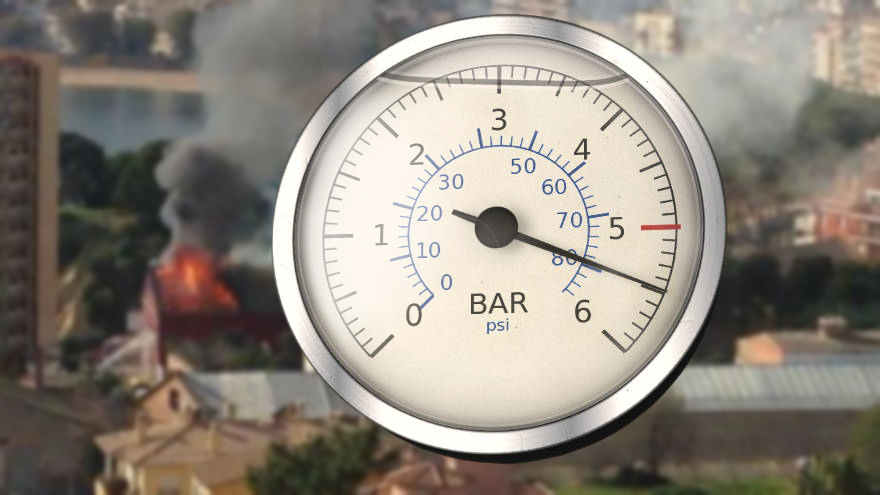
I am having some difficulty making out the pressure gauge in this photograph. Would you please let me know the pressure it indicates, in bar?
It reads 5.5 bar
